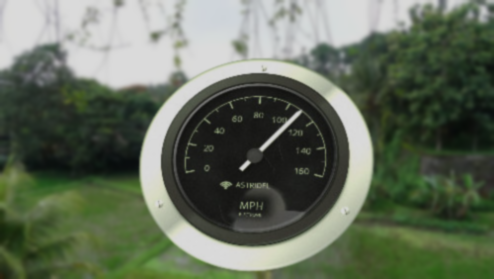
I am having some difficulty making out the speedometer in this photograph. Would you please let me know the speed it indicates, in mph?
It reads 110 mph
